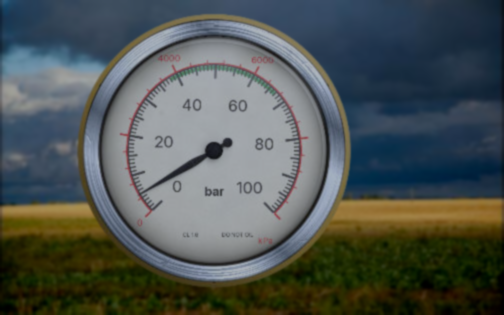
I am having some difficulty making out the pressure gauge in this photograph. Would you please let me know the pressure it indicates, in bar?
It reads 5 bar
